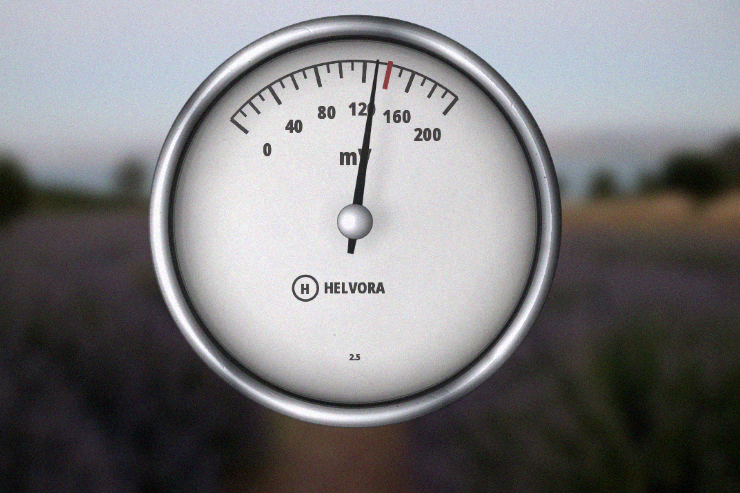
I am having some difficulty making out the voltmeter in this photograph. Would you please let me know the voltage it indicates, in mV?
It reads 130 mV
